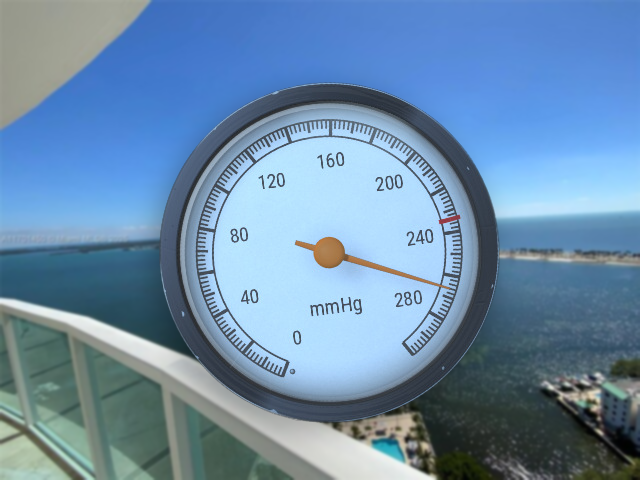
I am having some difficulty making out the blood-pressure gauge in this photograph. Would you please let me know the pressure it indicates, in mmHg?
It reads 266 mmHg
